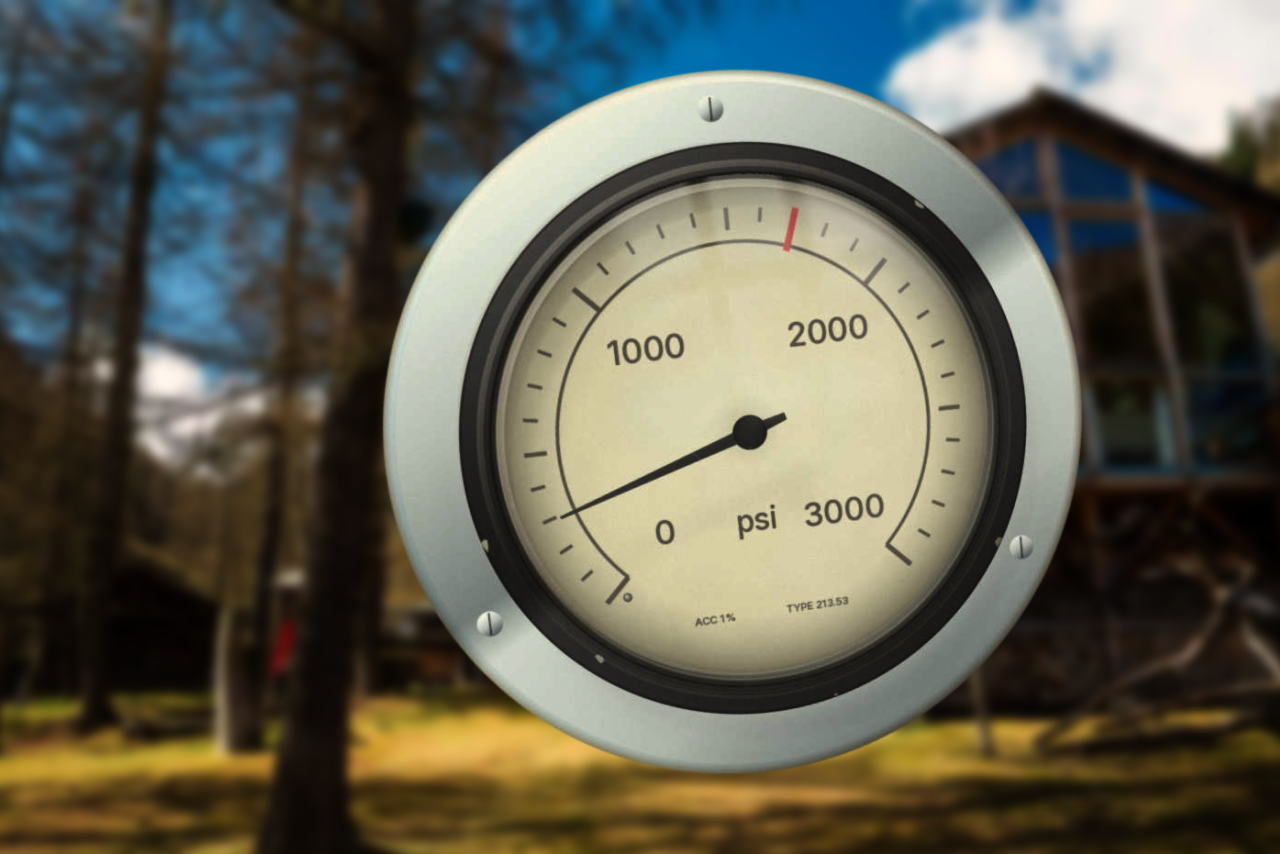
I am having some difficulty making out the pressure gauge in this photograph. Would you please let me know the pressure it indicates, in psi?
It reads 300 psi
